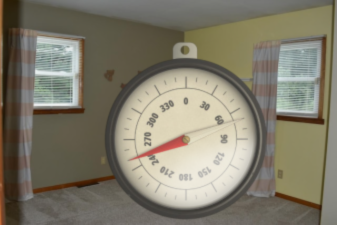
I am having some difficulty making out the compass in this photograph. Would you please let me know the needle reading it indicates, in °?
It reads 250 °
